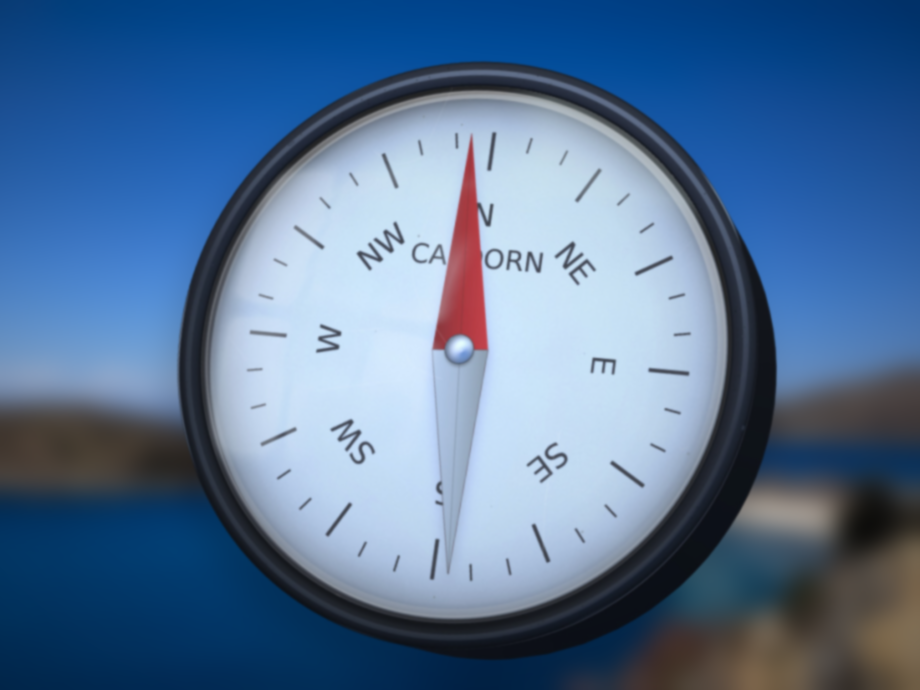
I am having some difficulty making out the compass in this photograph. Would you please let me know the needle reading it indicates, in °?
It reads 355 °
